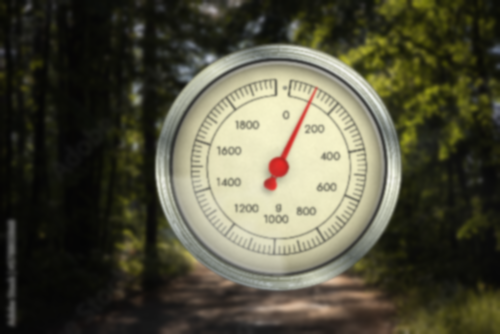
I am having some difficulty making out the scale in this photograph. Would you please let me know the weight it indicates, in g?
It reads 100 g
